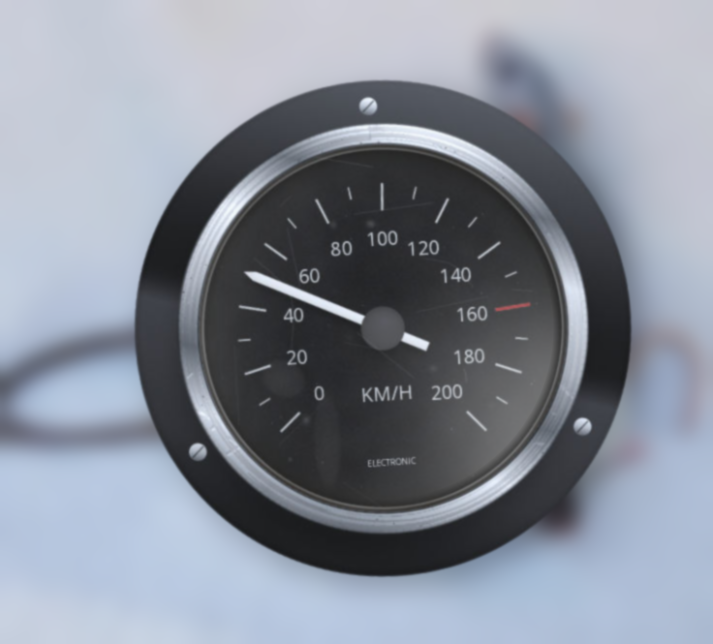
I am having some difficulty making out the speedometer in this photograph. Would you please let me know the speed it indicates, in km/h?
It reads 50 km/h
